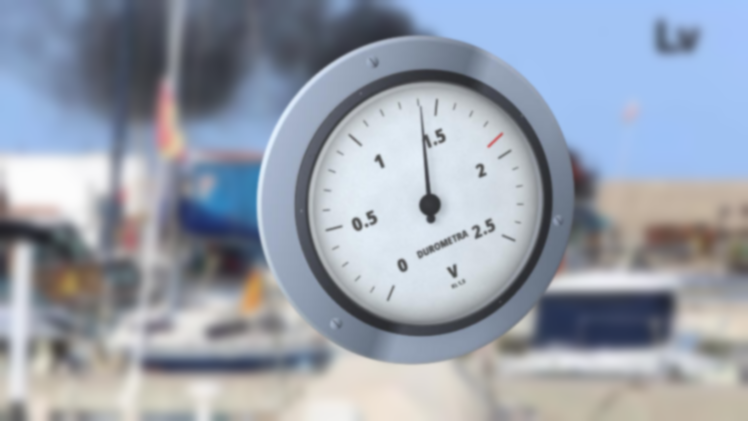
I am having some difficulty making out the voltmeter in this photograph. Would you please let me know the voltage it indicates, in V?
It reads 1.4 V
